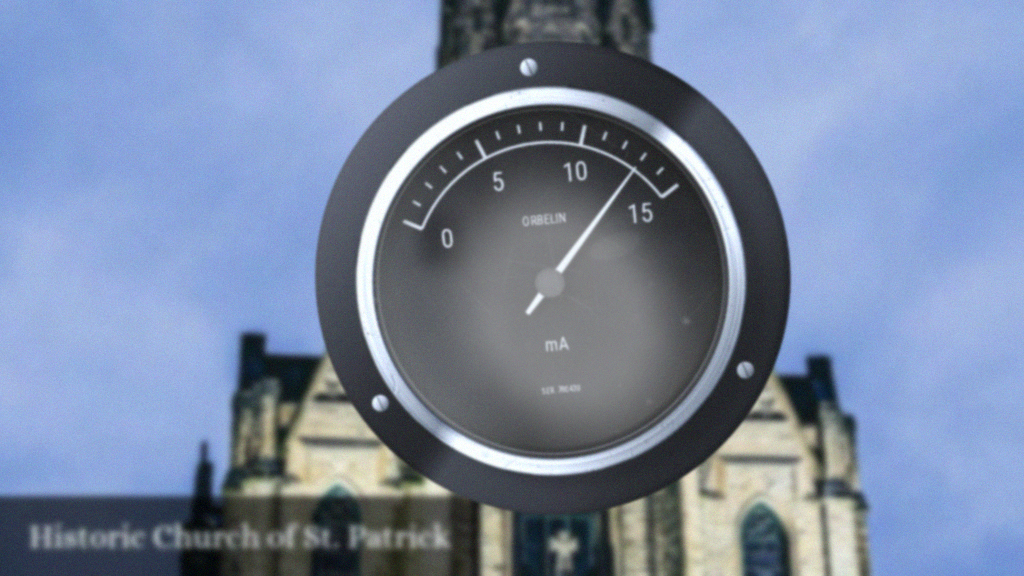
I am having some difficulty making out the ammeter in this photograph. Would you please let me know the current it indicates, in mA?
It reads 13 mA
